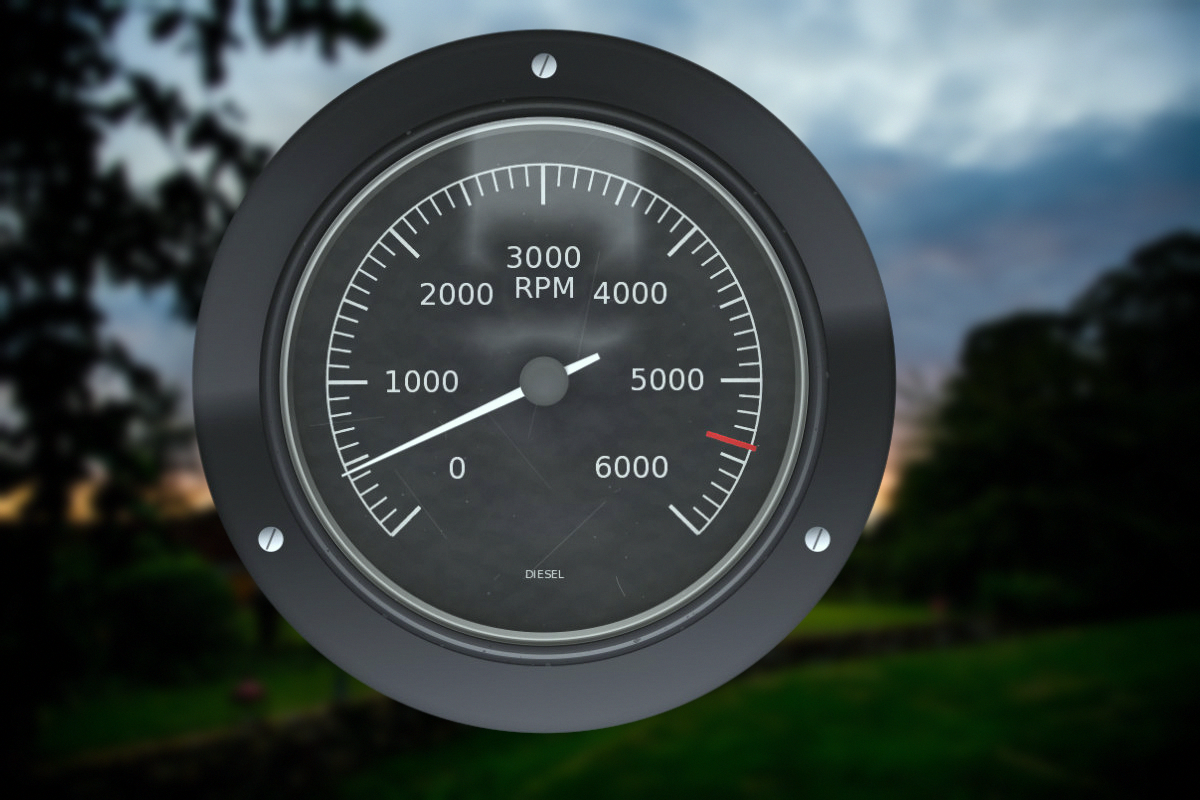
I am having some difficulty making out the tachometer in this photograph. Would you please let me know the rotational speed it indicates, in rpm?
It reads 450 rpm
